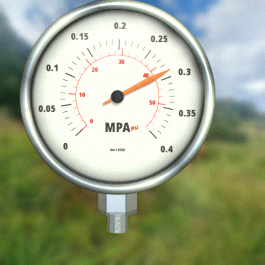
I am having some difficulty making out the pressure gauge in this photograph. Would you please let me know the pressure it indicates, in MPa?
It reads 0.29 MPa
